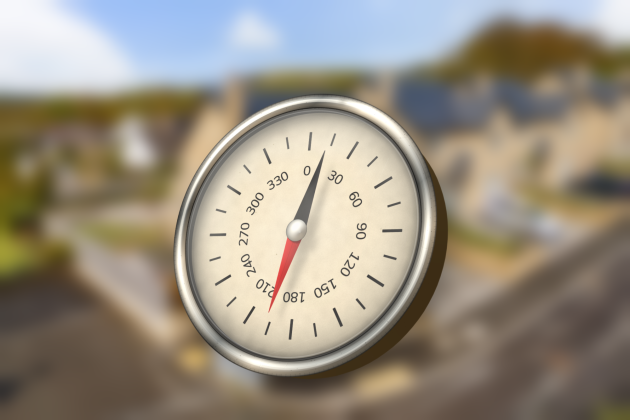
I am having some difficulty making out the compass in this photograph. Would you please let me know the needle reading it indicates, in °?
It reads 195 °
